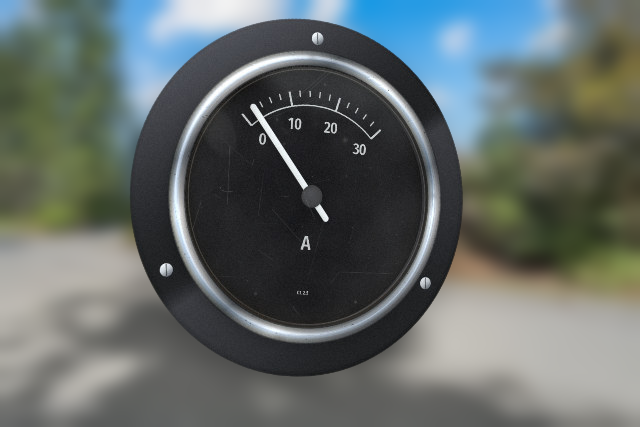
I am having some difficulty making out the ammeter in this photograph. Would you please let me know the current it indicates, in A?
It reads 2 A
